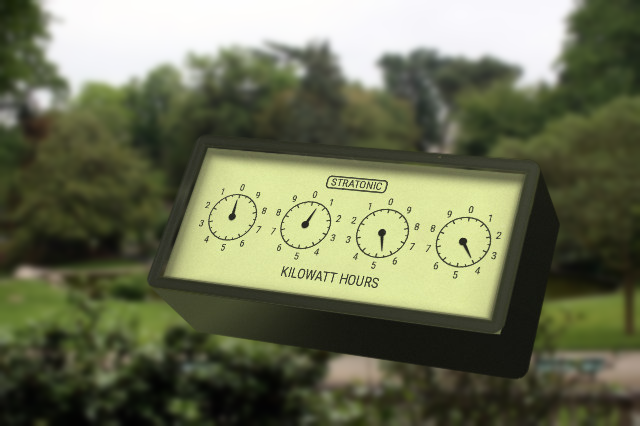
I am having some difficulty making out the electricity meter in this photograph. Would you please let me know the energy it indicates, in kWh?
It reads 54 kWh
